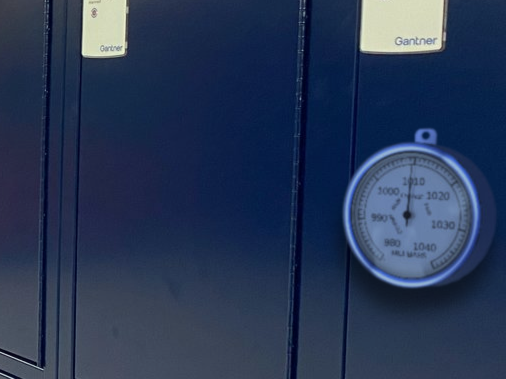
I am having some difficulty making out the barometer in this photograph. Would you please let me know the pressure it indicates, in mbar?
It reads 1010 mbar
